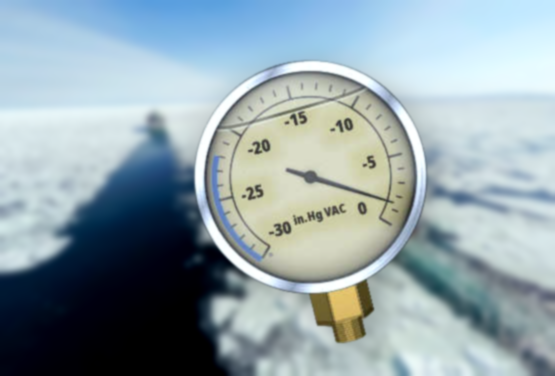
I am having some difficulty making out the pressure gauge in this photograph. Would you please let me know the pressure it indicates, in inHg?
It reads -1.5 inHg
